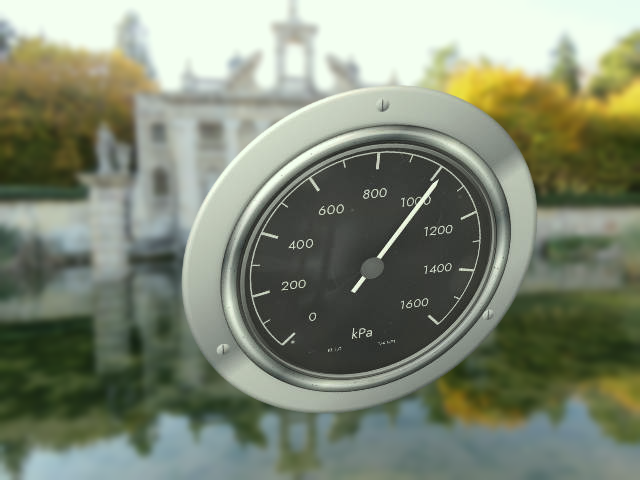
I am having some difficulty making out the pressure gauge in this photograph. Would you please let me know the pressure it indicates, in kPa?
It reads 1000 kPa
